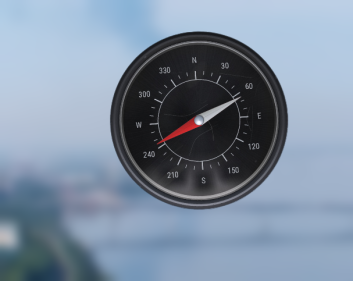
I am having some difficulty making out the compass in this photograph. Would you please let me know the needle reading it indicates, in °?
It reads 245 °
